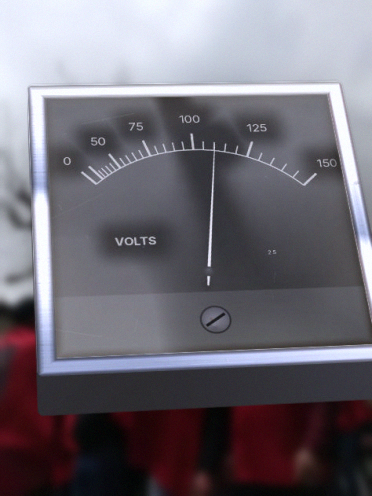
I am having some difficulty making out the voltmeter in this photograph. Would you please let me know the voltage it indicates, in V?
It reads 110 V
